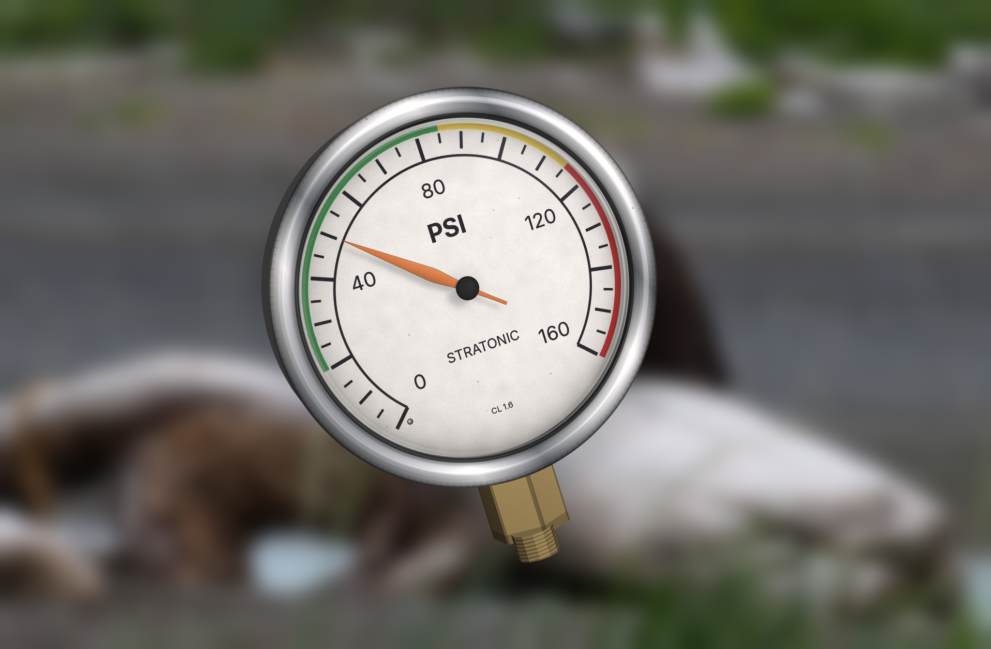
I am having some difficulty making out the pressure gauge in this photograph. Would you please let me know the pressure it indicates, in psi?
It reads 50 psi
